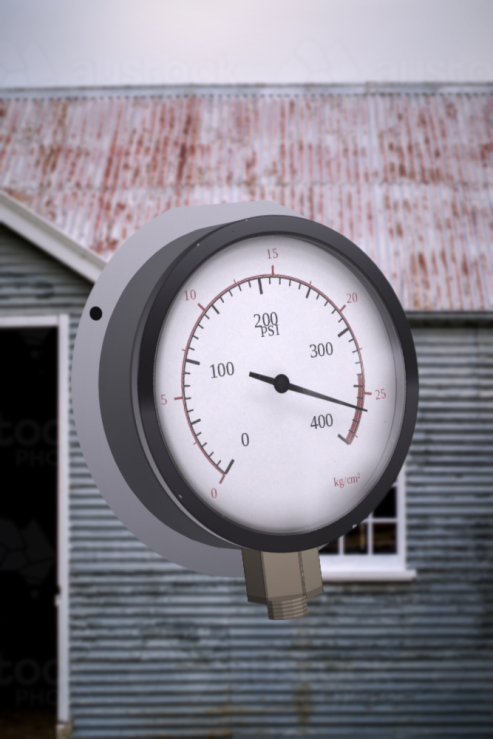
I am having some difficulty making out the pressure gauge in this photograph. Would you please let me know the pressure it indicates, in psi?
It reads 370 psi
